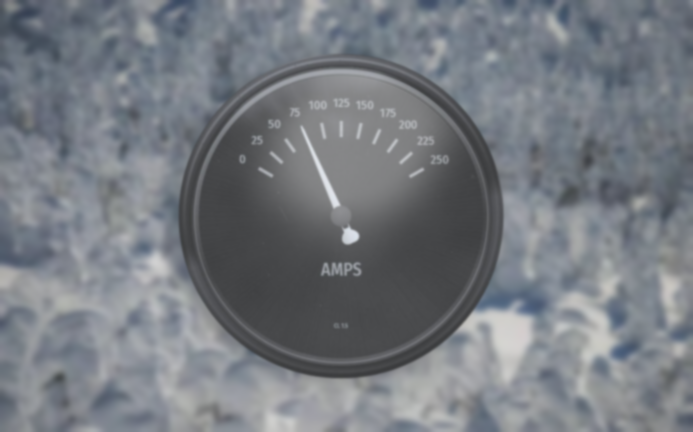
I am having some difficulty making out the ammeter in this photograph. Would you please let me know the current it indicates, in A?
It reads 75 A
